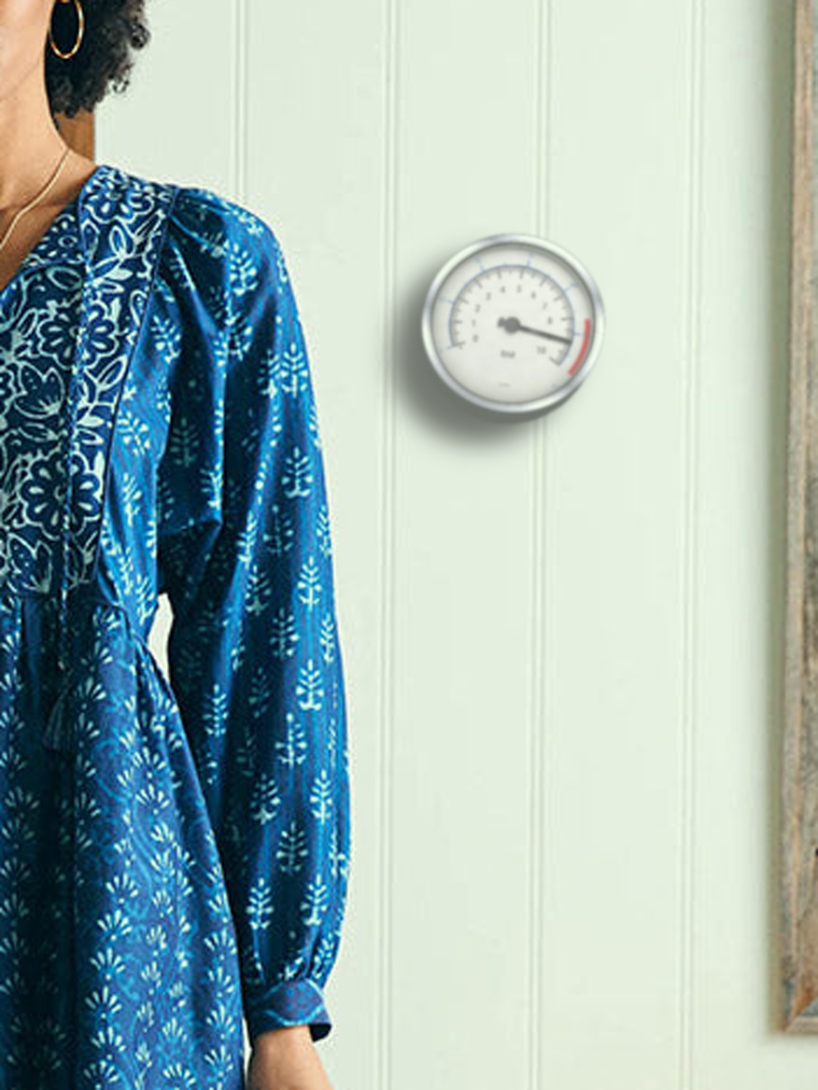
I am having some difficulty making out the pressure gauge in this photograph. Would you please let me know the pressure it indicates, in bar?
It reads 9 bar
